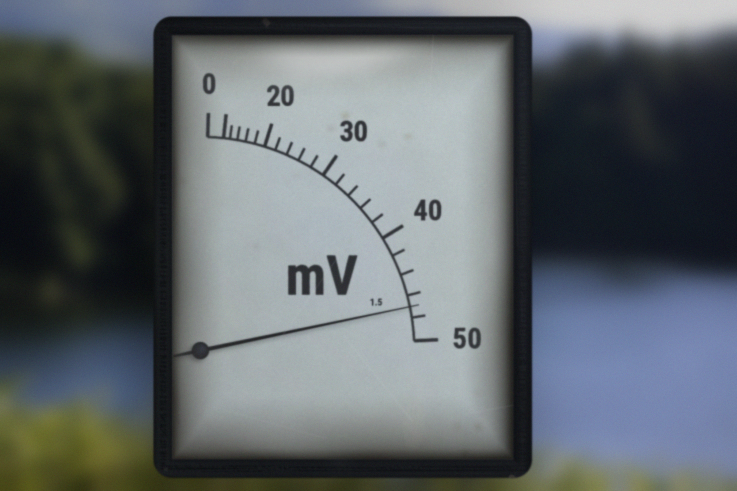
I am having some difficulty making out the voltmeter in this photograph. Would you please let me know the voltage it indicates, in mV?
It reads 47 mV
